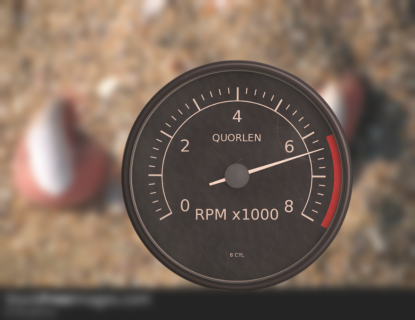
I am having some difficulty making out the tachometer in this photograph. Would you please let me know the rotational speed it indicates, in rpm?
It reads 6400 rpm
